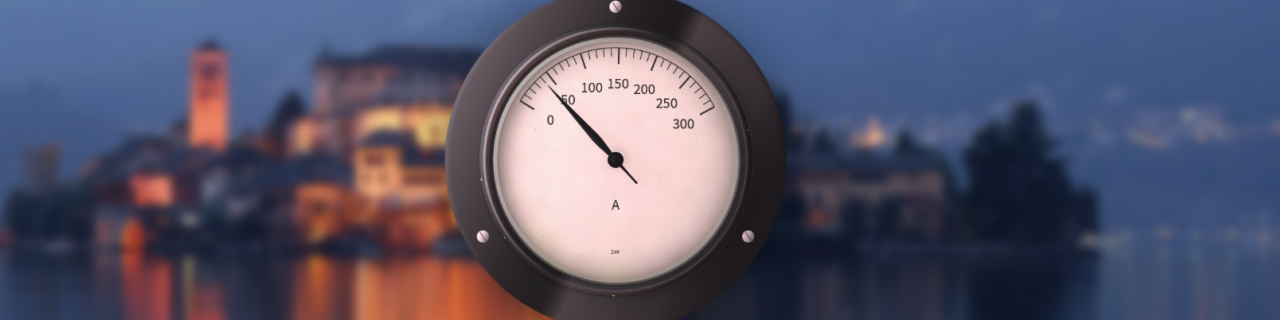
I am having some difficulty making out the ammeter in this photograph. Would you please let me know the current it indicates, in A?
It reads 40 A
